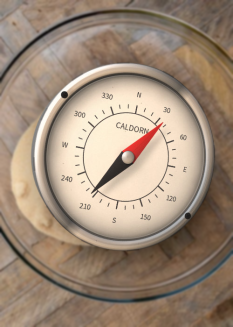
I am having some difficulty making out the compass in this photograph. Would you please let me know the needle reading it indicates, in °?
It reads 35 °
